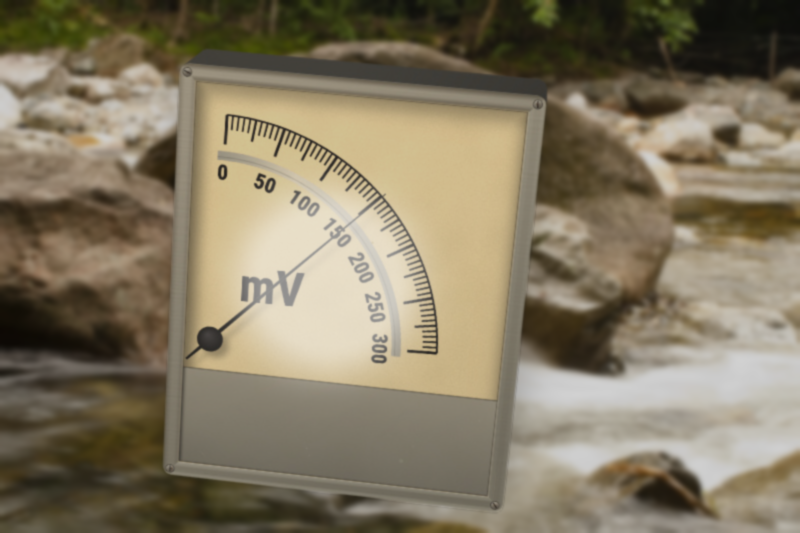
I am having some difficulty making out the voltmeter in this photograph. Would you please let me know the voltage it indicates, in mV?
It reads 150 mV
